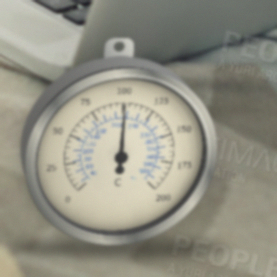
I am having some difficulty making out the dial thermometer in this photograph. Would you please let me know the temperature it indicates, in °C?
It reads 100 °C
